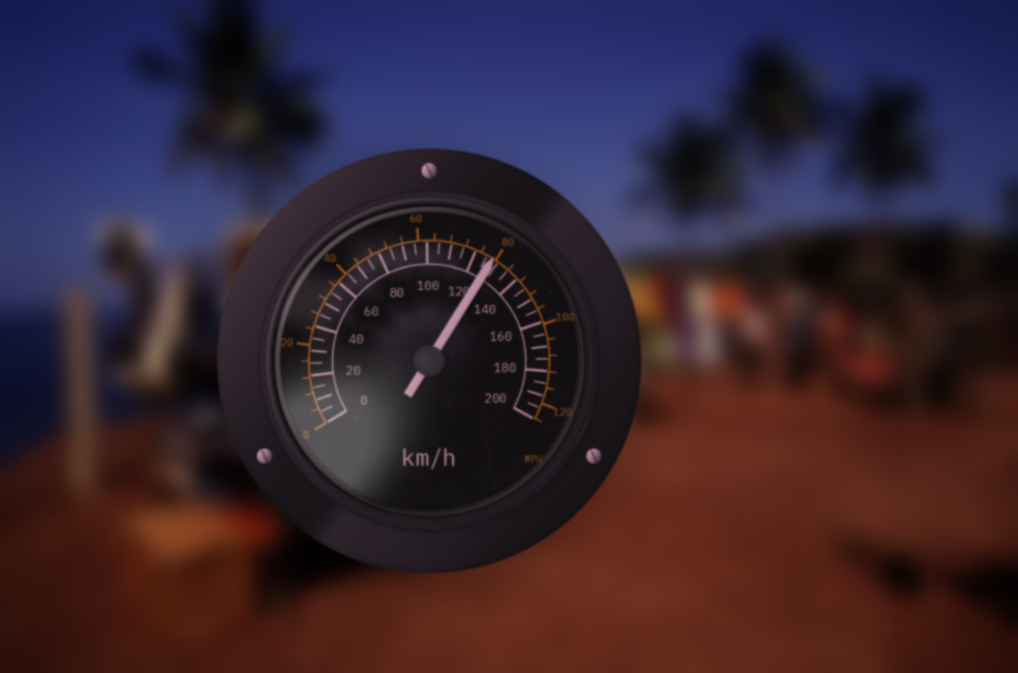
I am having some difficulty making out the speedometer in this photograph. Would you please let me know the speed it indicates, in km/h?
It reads 127.5 km/h
